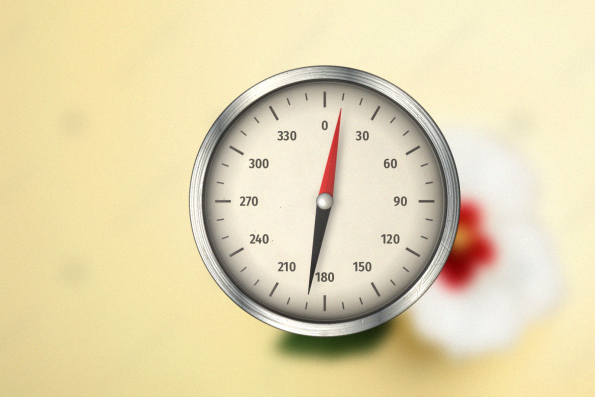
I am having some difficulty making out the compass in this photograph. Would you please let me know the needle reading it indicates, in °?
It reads 10 °
